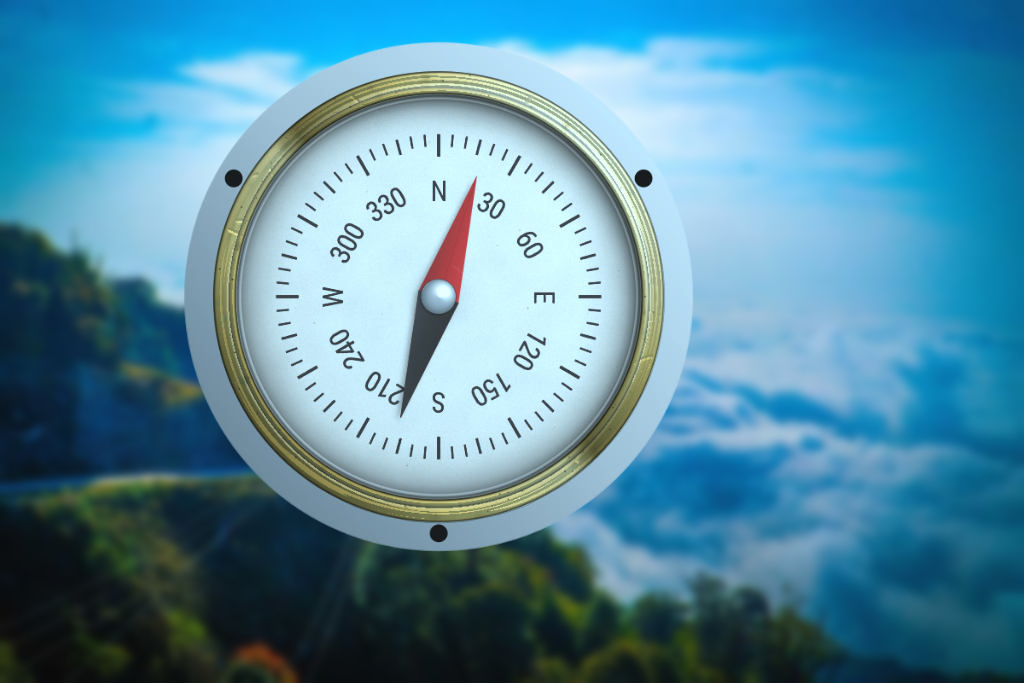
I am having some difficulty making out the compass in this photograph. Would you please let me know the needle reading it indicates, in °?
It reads 17.5 °
